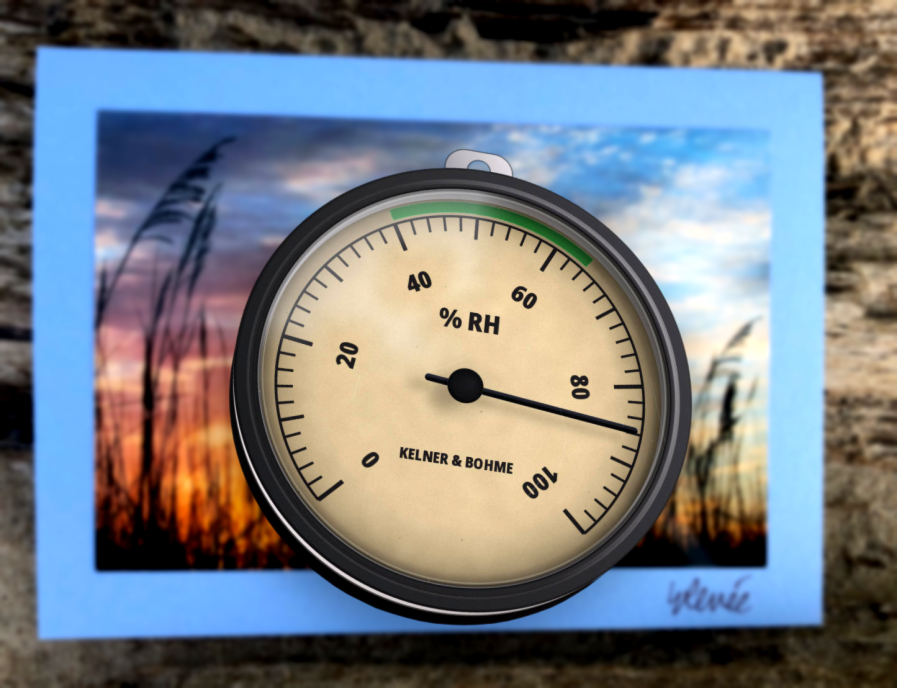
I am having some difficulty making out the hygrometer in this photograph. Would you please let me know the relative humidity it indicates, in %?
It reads 86 %
